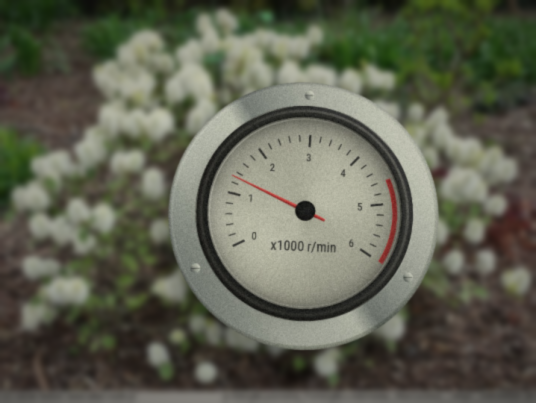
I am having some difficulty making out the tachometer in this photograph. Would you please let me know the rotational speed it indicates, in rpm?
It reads 1300 rpm
